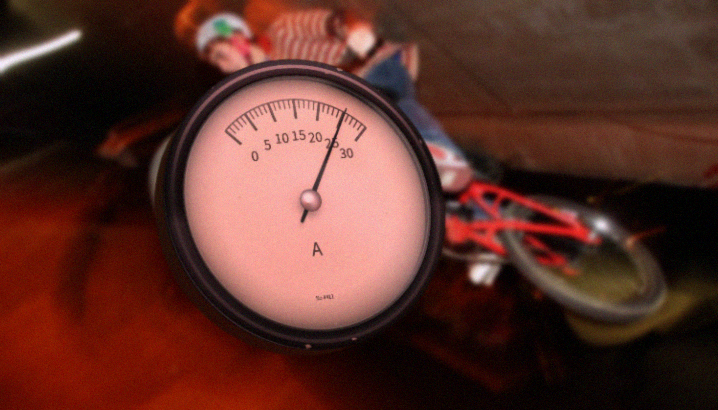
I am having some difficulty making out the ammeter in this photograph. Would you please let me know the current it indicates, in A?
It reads 25 A
